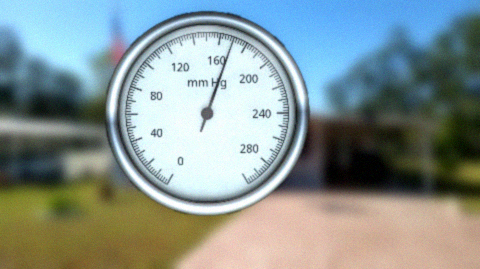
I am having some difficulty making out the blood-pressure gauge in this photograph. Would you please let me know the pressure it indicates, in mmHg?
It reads 170 mmHg
